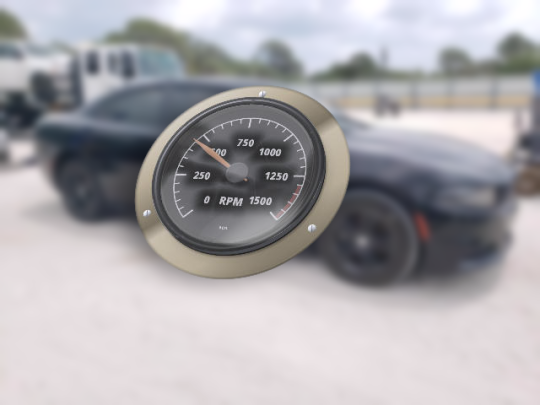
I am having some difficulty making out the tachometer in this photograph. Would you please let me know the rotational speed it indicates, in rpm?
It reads 450 rpm
